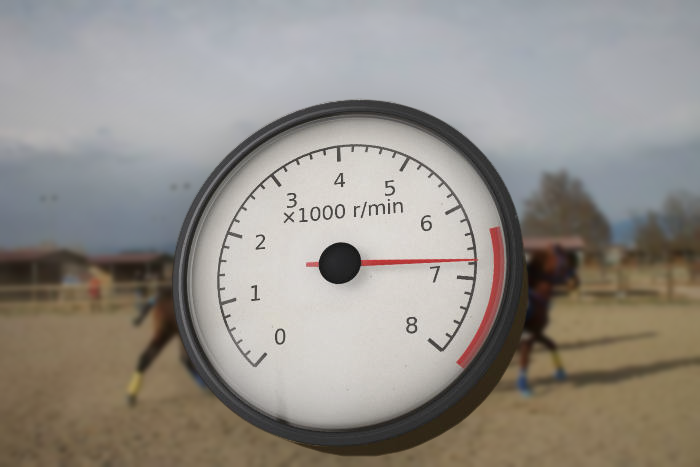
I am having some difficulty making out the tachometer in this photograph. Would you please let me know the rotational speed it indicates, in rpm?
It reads 6800 rpm
